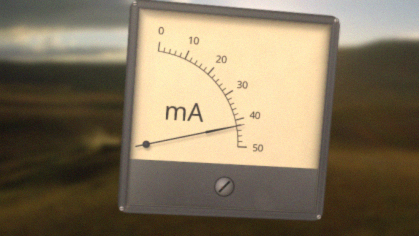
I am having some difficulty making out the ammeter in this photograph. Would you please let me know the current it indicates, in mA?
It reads 42 mA
